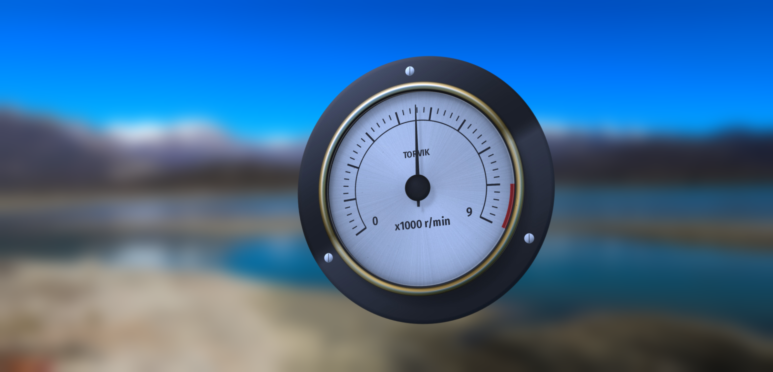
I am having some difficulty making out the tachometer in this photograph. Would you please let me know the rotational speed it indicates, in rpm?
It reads 4600 rpm
